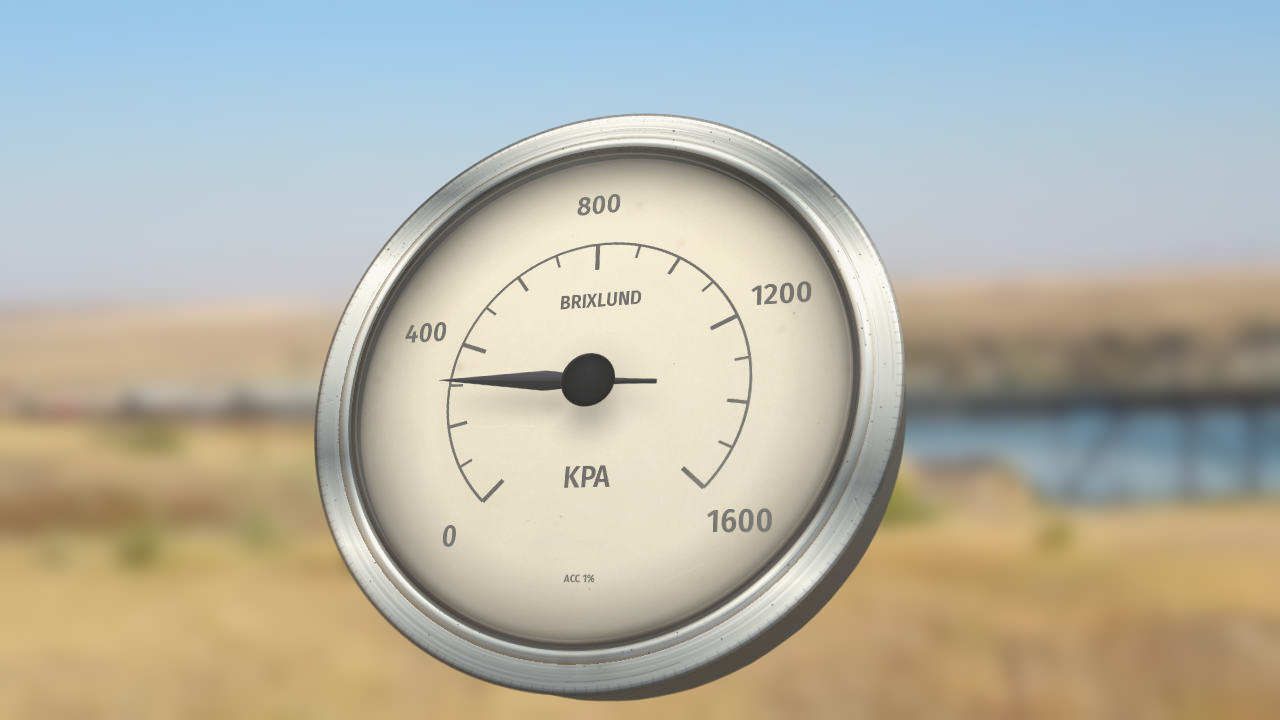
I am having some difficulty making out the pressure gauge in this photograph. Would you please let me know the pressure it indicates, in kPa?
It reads 300 kPa
